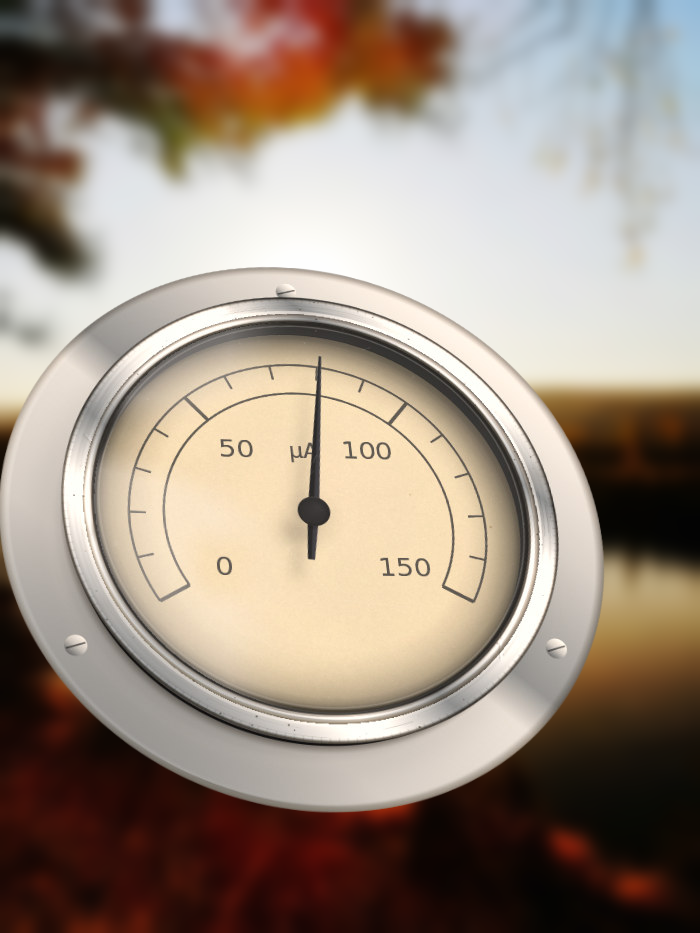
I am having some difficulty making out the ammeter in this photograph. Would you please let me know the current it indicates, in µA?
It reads 80 µA
